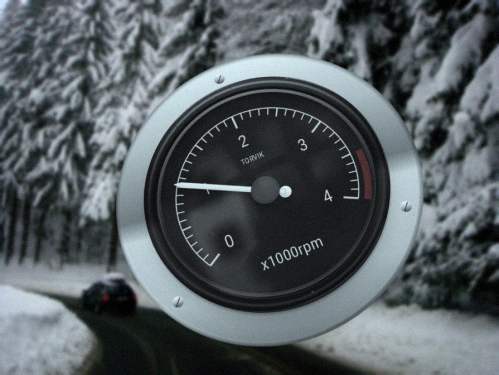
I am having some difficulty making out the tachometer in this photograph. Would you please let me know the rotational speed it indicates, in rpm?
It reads 1000 rpm
